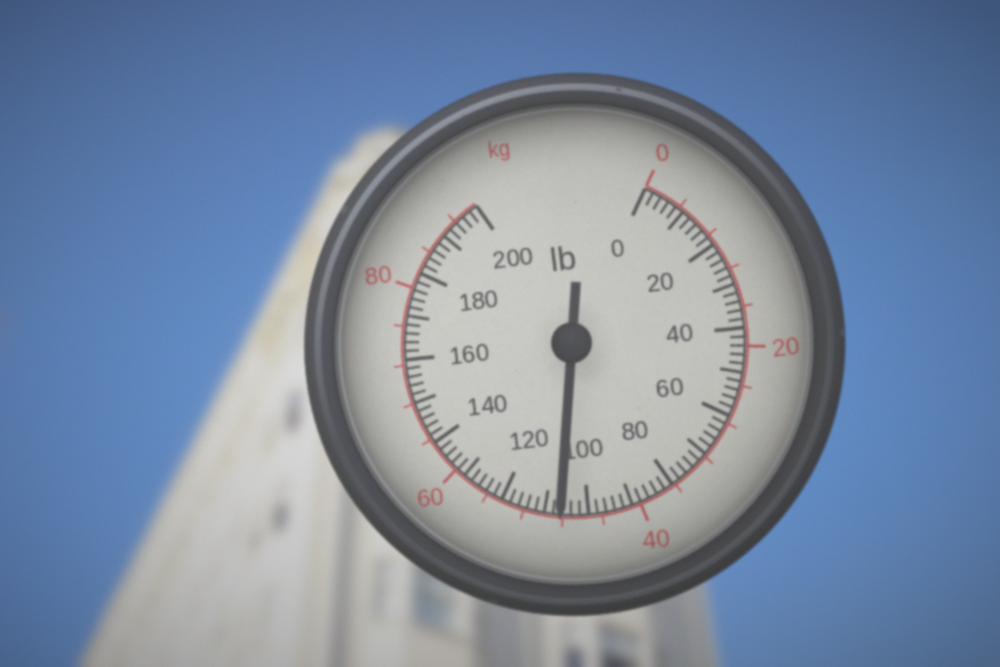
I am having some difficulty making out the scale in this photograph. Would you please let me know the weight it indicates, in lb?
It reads 106 lb
